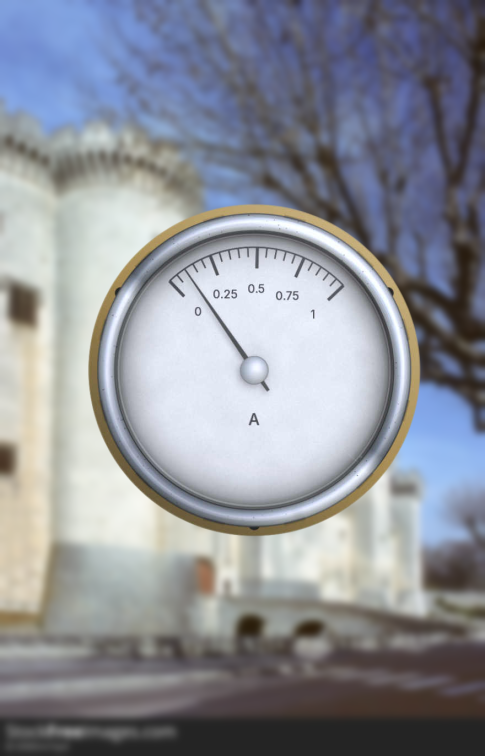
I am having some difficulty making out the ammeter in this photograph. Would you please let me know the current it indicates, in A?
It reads 0.1 A
